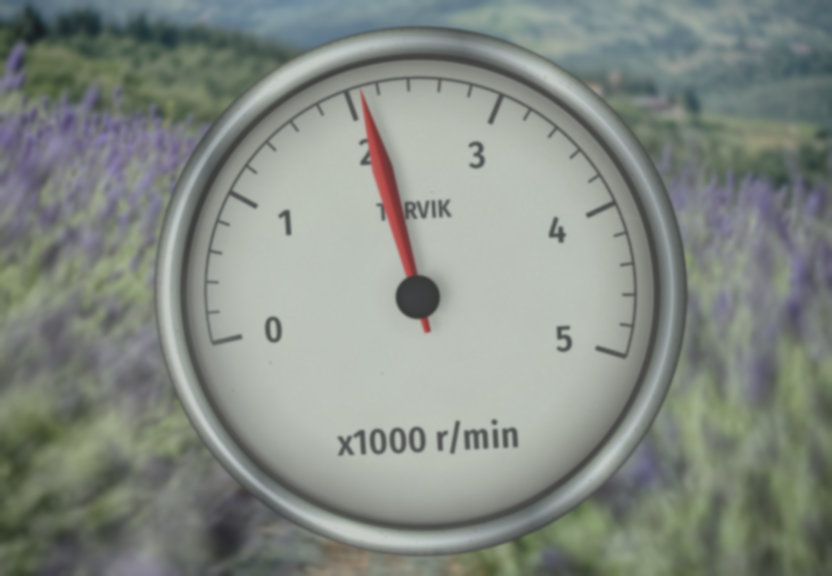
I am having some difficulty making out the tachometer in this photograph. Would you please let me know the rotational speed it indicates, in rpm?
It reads 2100 rpm
